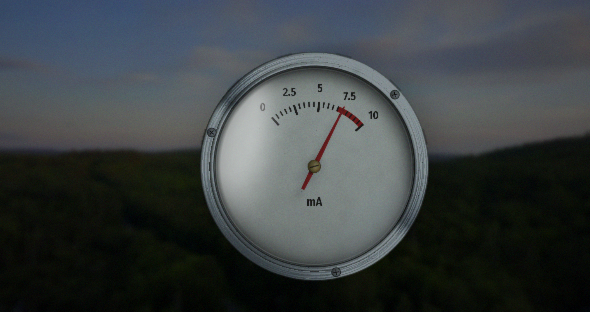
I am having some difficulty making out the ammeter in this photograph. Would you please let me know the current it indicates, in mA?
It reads 7.5 mA
